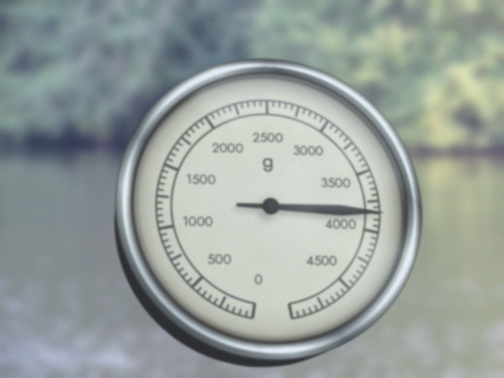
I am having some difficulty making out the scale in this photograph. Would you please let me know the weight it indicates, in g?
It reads 3850 g
